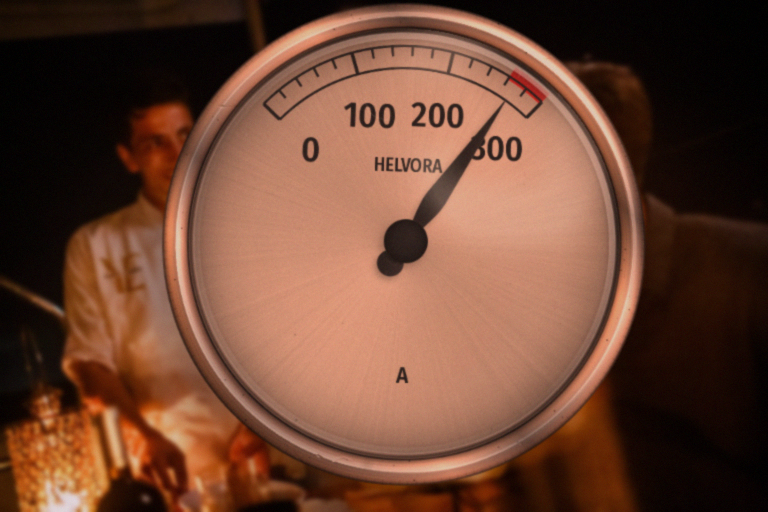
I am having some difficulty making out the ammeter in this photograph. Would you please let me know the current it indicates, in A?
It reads 270 A
